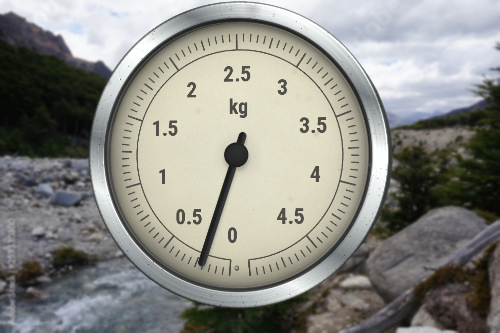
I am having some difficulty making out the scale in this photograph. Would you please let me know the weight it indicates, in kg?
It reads 0.2 kg
